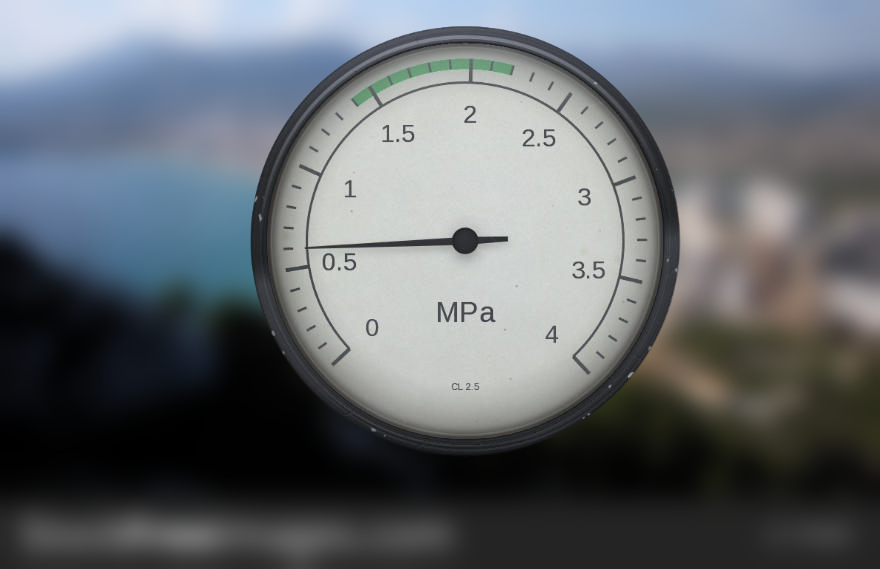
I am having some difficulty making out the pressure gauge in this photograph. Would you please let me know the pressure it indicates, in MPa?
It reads 0.6 MPa
